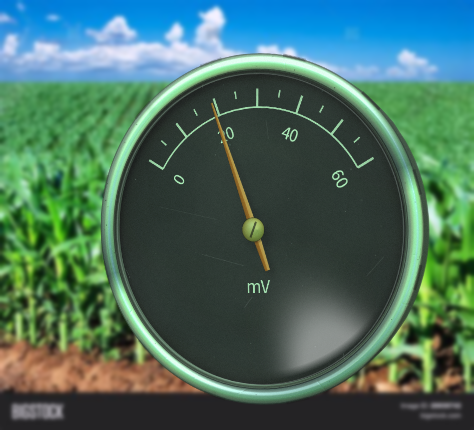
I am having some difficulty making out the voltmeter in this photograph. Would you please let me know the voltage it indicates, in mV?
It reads 20 mV
